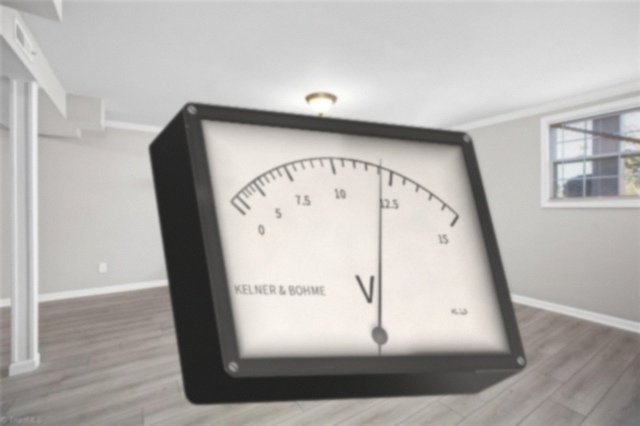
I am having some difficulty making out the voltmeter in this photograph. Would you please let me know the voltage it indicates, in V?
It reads 12 V
